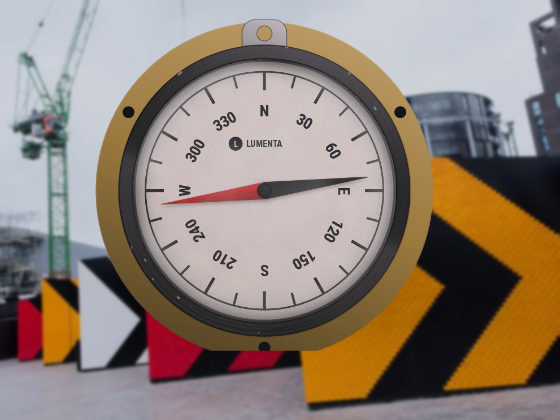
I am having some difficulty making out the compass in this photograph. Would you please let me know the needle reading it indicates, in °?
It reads 262.5 °
